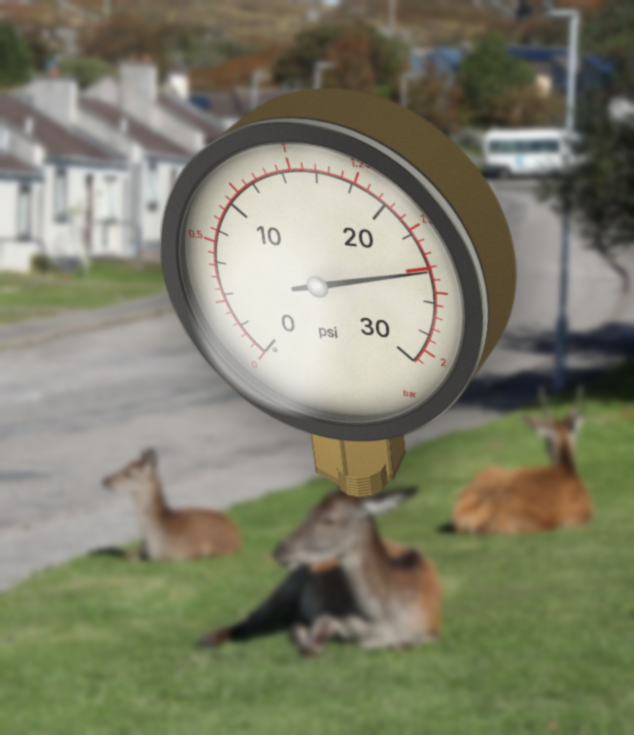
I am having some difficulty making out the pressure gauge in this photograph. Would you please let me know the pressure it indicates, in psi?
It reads 24 psi
